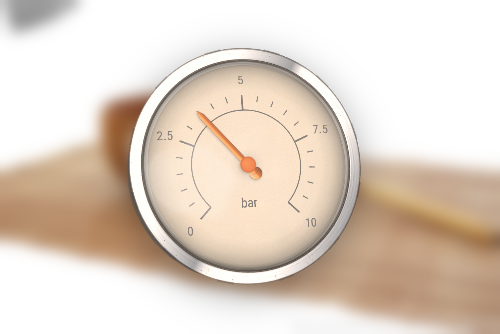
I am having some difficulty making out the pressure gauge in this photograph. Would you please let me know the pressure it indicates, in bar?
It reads 3.5 bar
